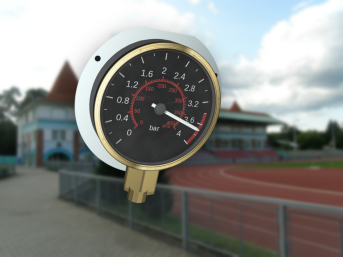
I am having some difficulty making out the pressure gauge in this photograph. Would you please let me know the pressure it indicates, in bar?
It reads 3.7 bar
